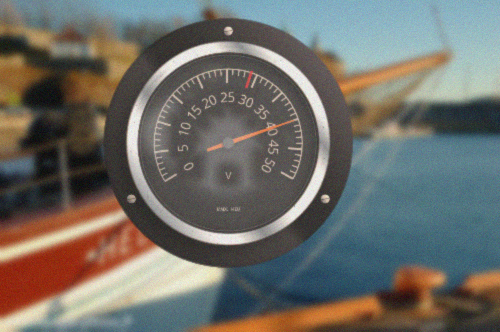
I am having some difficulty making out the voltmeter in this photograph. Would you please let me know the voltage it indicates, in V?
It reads 40 V
